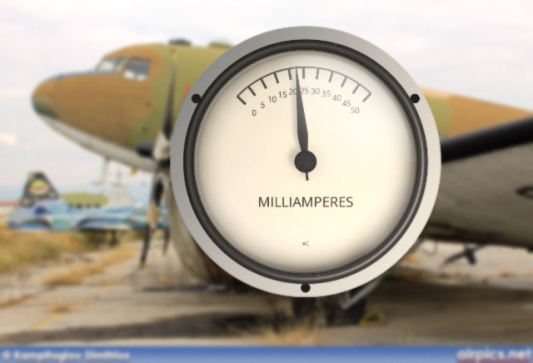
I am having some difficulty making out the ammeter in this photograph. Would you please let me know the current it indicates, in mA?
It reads 22.5 mA
